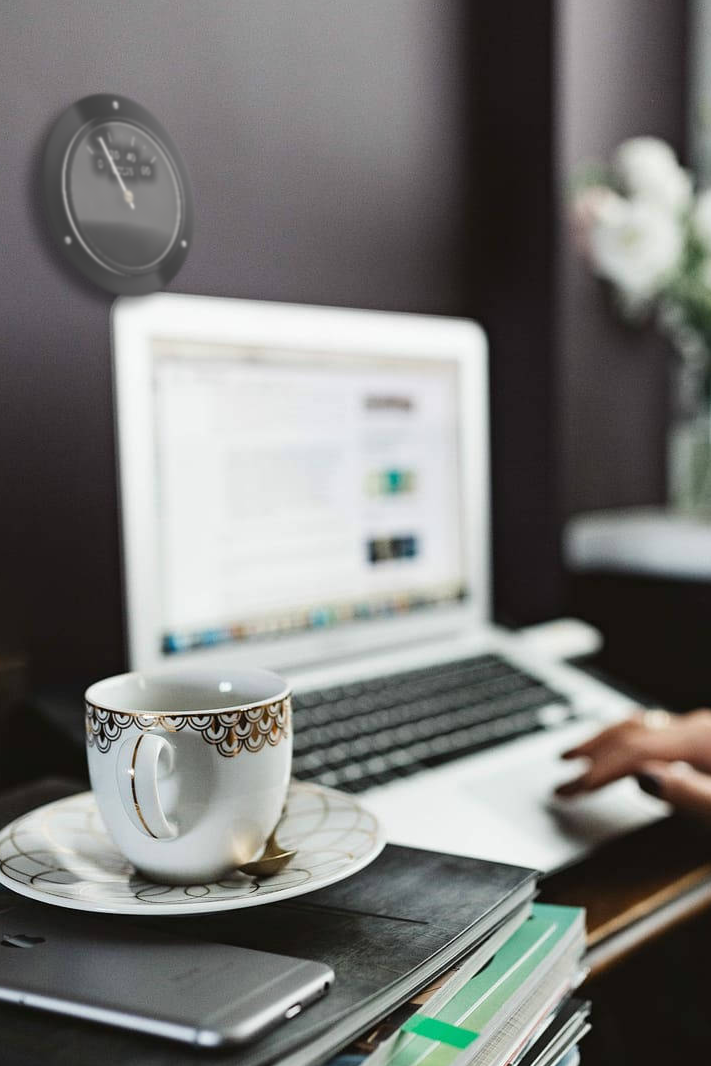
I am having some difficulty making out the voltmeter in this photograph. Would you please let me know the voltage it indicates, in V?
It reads 10 V
